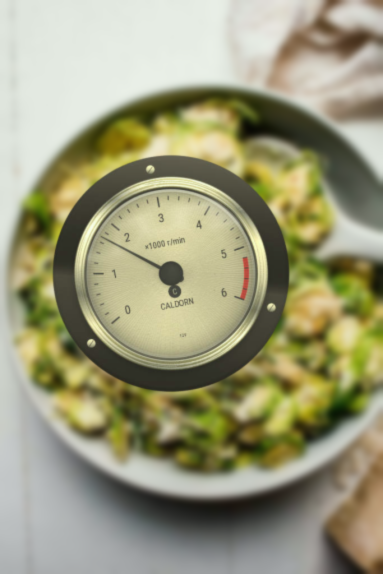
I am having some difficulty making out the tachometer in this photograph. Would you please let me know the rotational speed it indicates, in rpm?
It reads 1700 rpm
